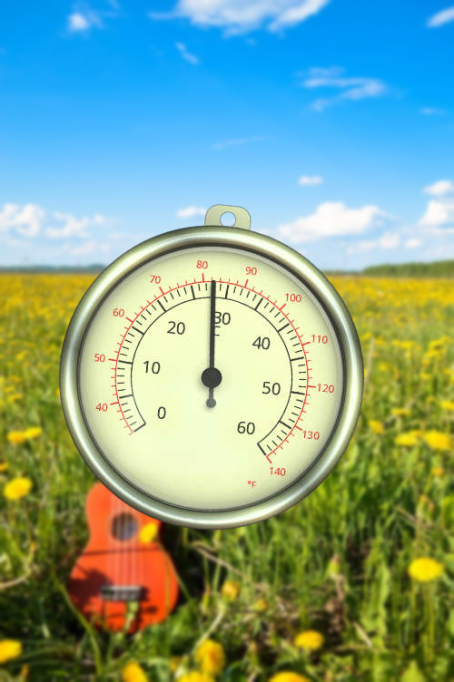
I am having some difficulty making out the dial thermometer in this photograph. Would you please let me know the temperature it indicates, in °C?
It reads 28 °C
